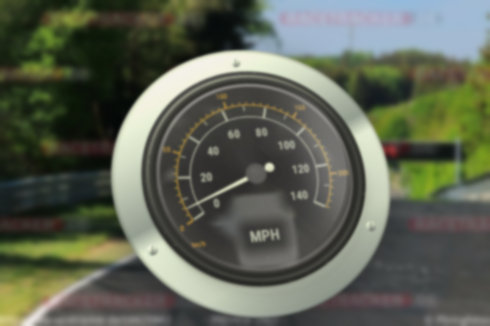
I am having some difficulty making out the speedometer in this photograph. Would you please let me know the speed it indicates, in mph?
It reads 5 mph
